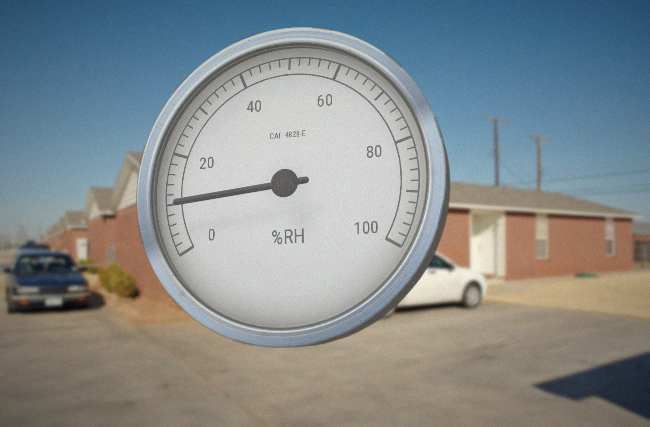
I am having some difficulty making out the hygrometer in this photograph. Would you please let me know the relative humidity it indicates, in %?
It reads 10 %
